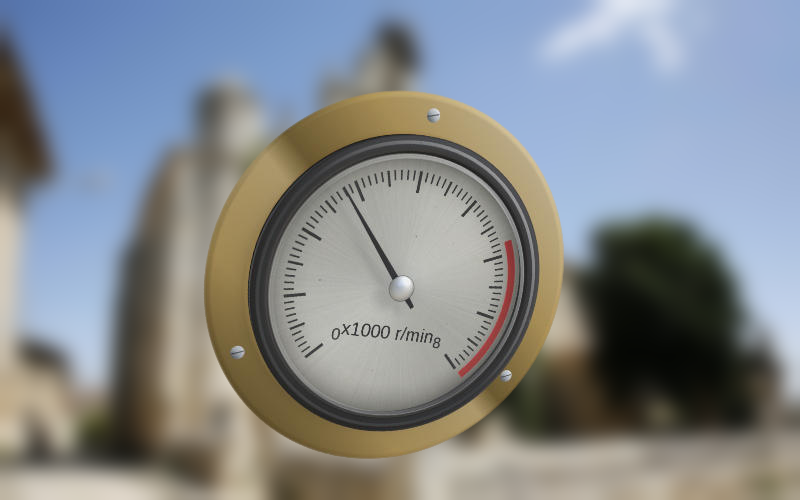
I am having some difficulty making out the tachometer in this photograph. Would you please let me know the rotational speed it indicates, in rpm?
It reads 2800 rpm
